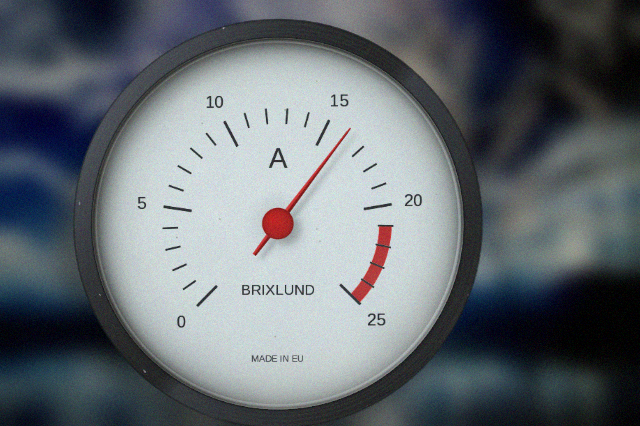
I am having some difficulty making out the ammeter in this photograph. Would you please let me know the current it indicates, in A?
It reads 16 A
